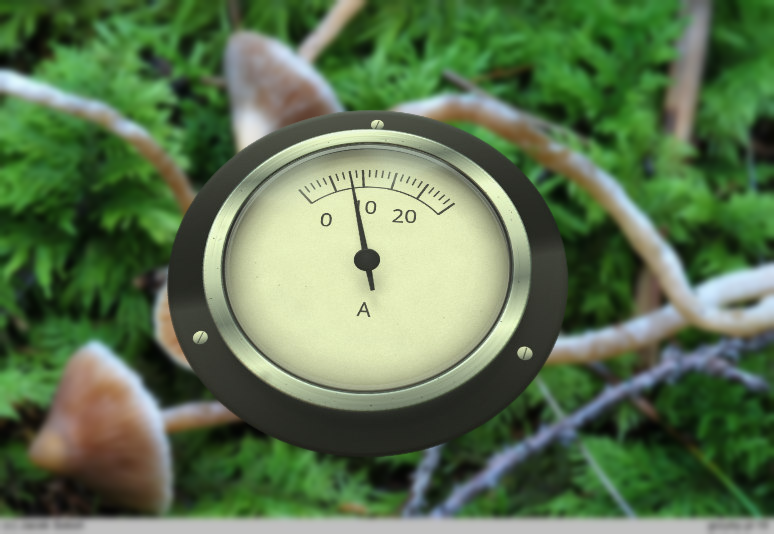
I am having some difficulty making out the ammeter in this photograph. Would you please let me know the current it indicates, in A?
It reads 8 A
